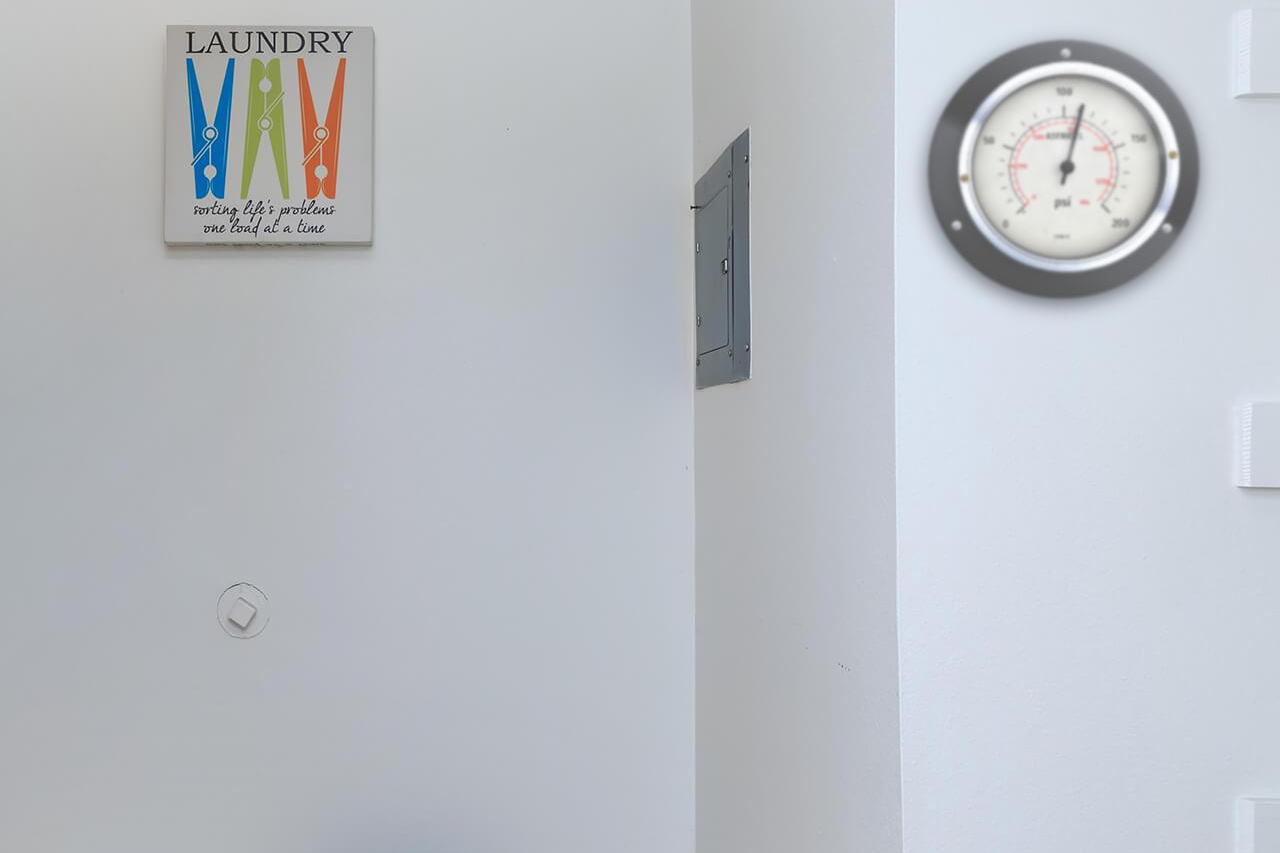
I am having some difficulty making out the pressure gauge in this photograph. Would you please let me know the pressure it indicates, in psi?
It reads 110 psi
